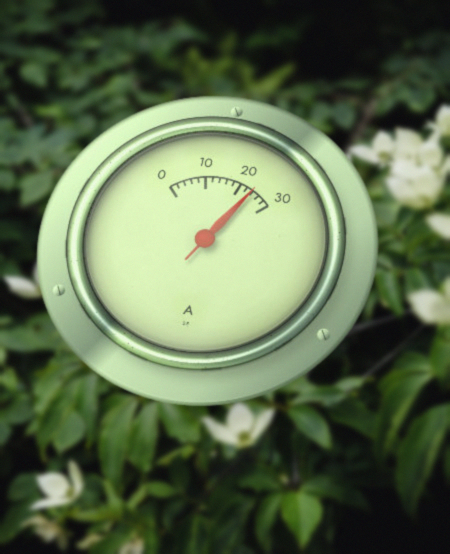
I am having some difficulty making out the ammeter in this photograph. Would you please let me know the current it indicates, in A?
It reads 24 A
